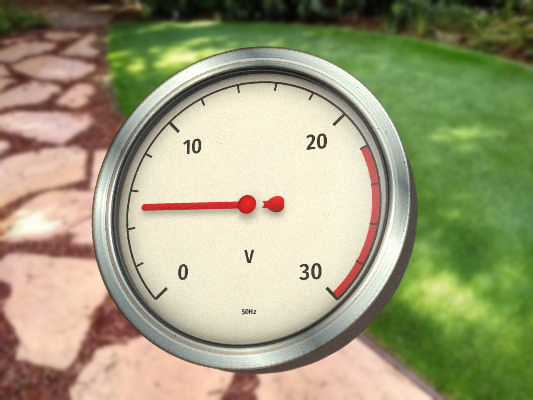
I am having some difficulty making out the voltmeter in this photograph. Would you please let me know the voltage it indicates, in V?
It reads 5 V
